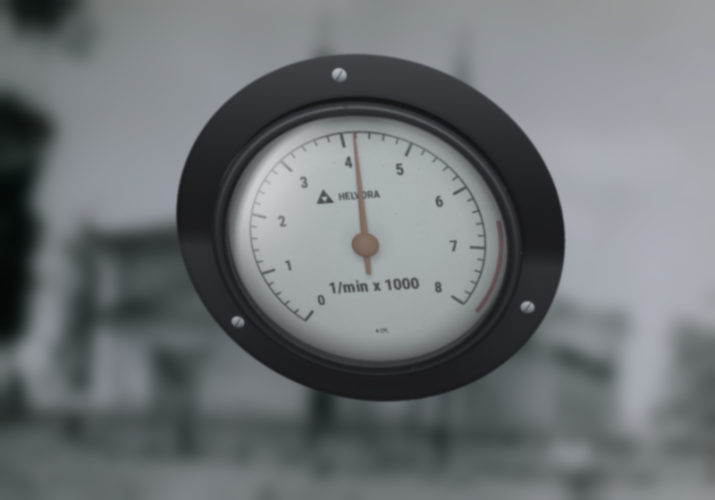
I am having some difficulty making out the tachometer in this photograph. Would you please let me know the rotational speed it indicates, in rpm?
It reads 4200 rpm
